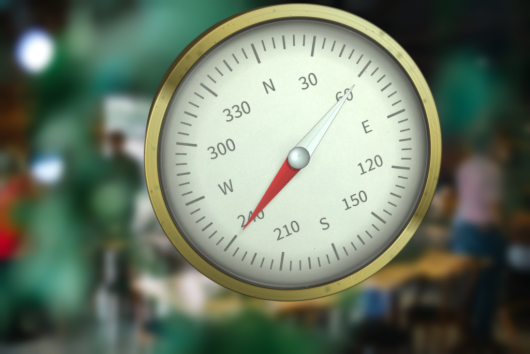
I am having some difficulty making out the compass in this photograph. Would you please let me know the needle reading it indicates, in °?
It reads 240 °
